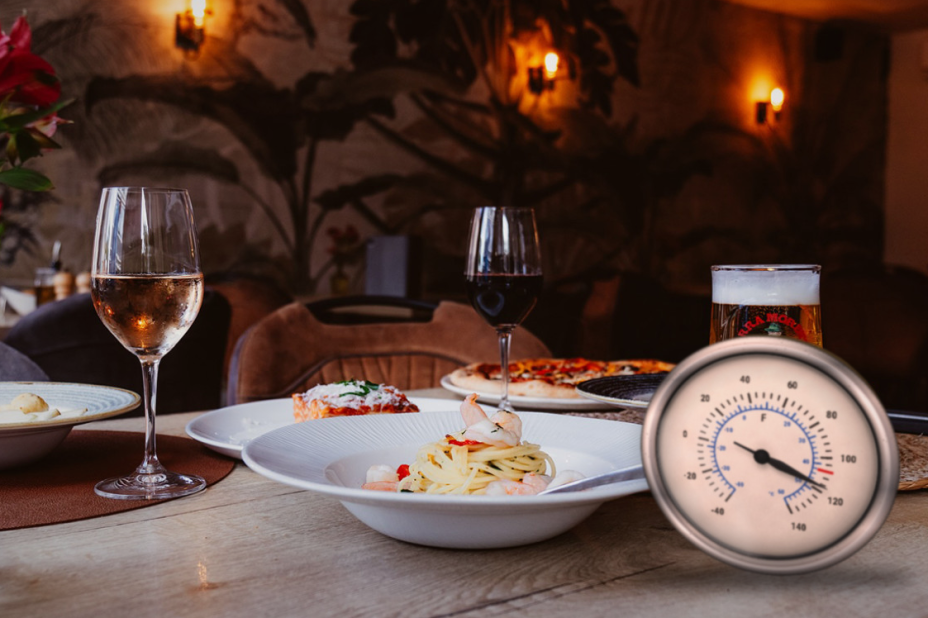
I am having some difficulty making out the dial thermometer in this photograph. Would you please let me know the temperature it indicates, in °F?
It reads 116 °F
